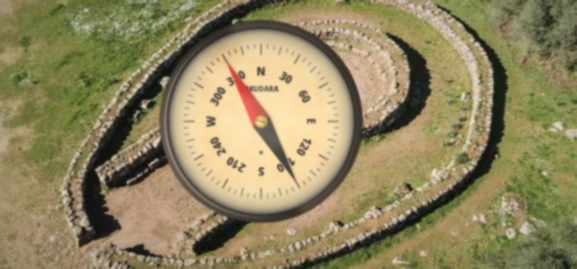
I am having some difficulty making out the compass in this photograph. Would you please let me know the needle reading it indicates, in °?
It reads 330 °
